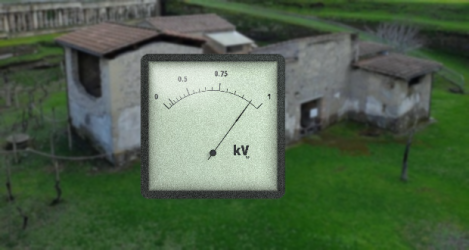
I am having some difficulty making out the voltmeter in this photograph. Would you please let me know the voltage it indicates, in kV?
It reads 0.95 kV
